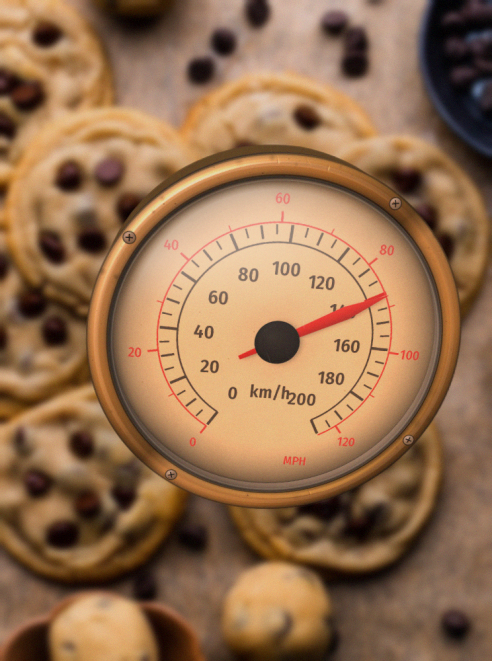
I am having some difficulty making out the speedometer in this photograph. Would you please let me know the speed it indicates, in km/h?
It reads 140 km/h
